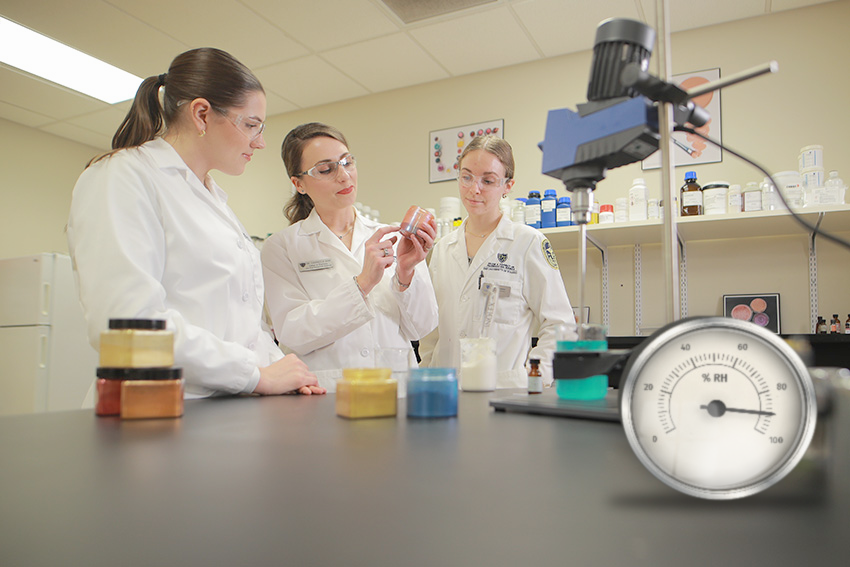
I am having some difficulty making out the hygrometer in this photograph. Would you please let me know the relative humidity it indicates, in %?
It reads 90 %
